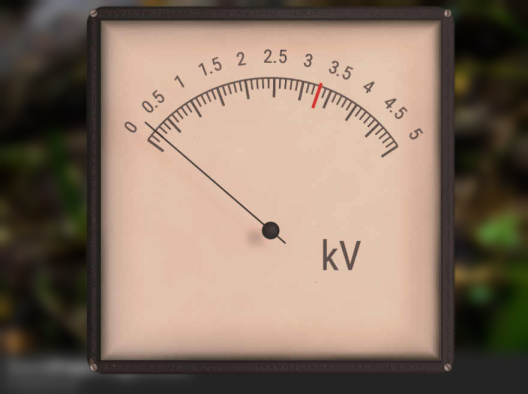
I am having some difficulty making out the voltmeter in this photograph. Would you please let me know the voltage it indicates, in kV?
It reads 0.2 kV
